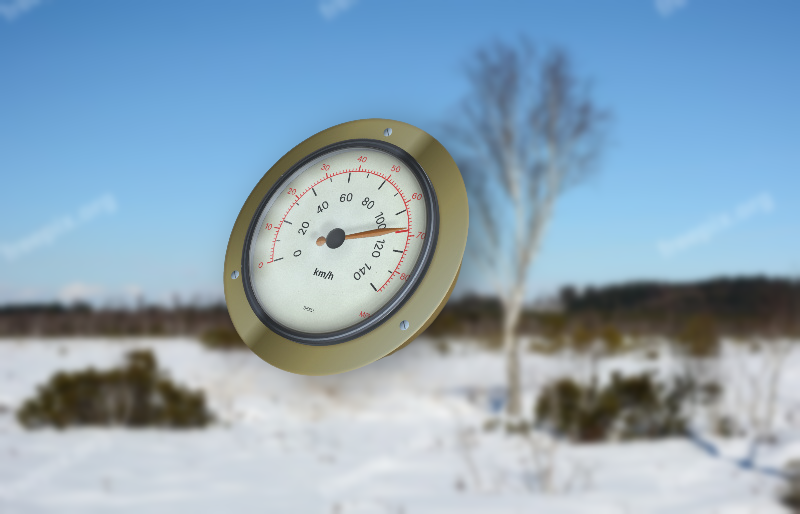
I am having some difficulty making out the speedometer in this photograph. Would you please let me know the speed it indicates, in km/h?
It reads 110 km/h
